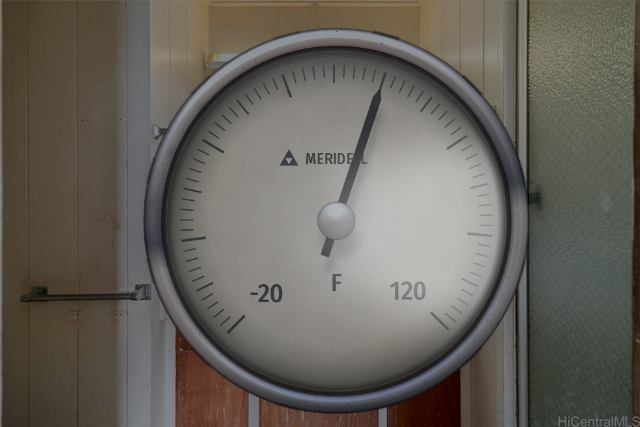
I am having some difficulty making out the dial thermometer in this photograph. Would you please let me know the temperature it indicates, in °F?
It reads 60 °F
